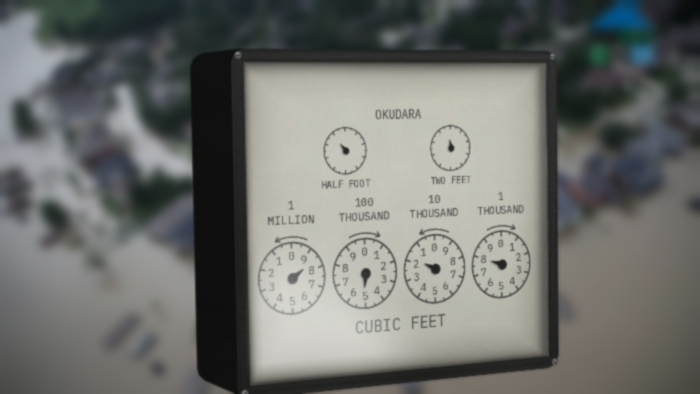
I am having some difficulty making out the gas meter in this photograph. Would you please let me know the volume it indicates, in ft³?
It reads 851800 ft³
